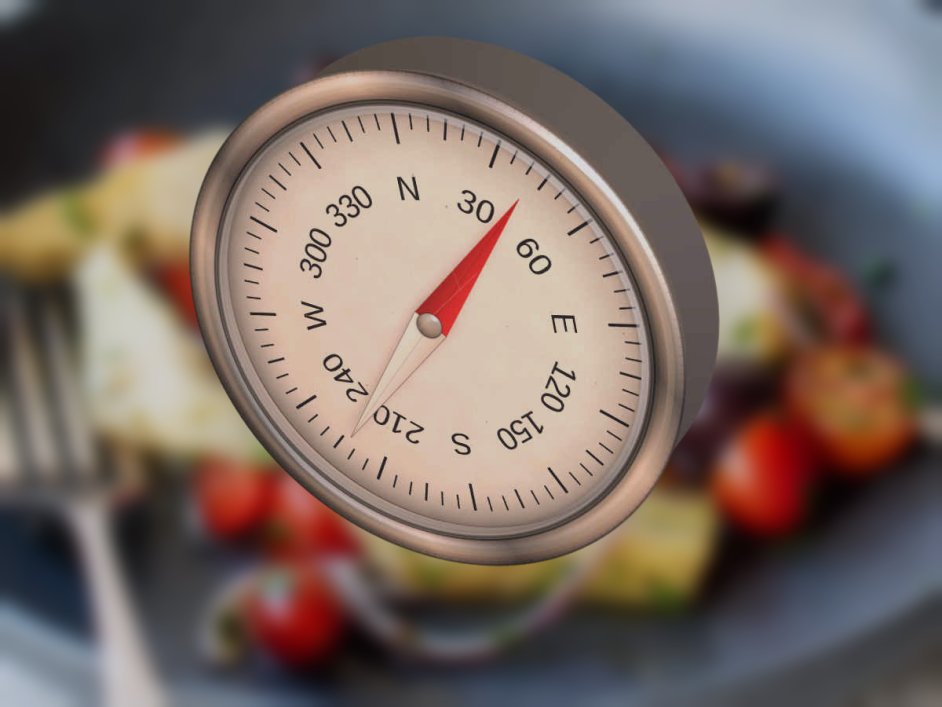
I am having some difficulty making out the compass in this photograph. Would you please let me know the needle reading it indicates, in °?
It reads 42.5 °
